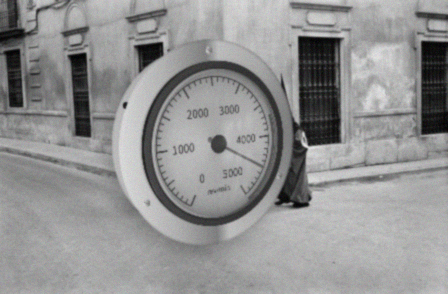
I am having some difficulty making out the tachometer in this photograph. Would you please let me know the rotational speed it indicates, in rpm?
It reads 4500 rpm
